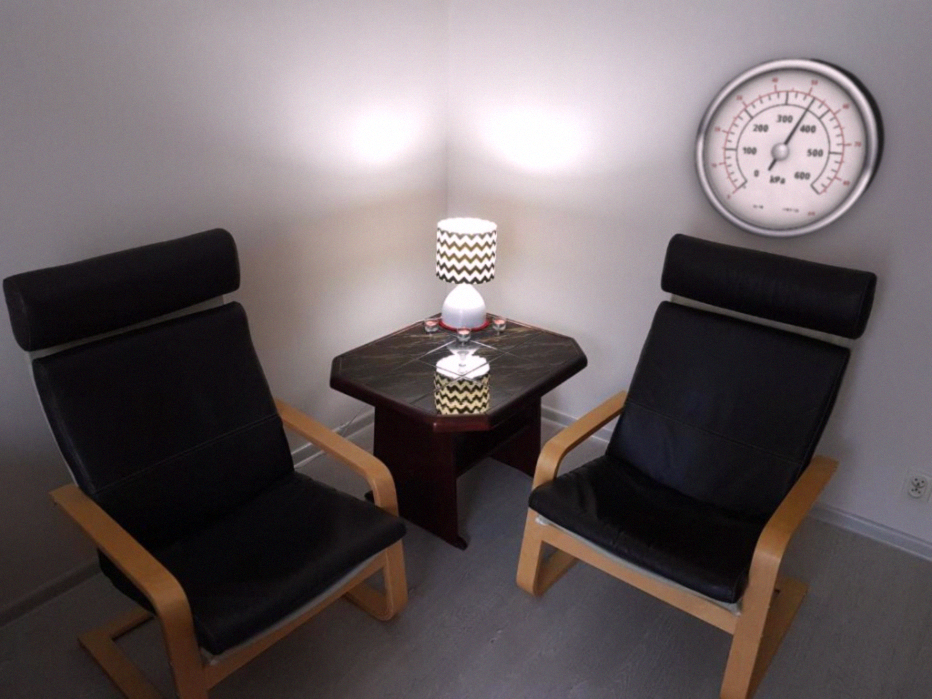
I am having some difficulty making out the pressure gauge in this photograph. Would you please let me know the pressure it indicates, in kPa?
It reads 360 kPa
